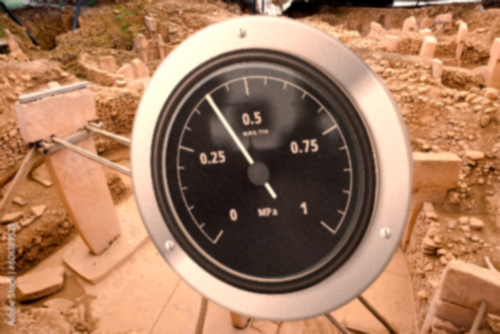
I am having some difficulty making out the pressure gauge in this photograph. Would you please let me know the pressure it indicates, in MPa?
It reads 0.4 MPa
